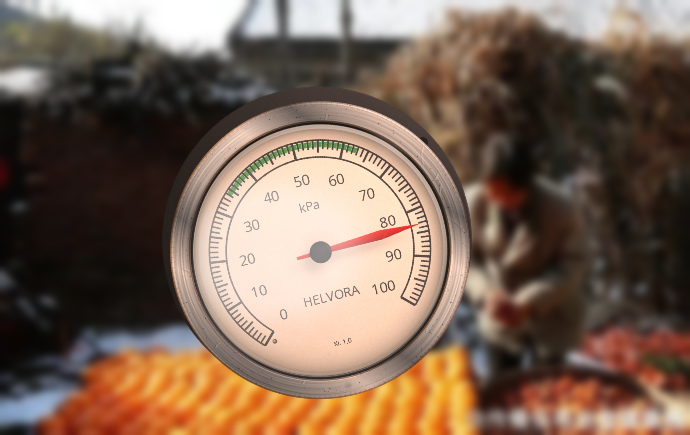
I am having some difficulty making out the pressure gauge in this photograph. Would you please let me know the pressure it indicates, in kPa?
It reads 83 kPa
